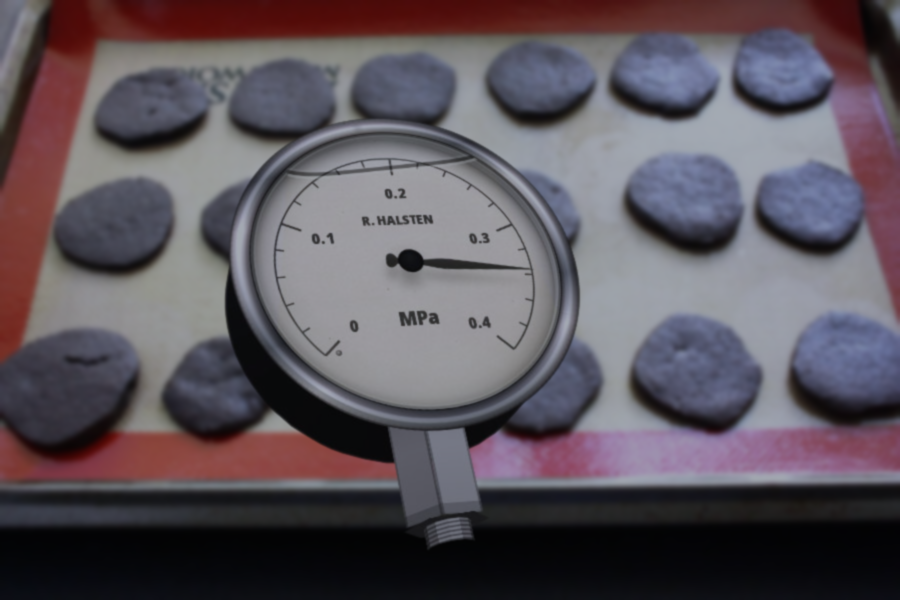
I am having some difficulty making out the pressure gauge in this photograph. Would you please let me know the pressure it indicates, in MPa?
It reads 0.34 MPa
